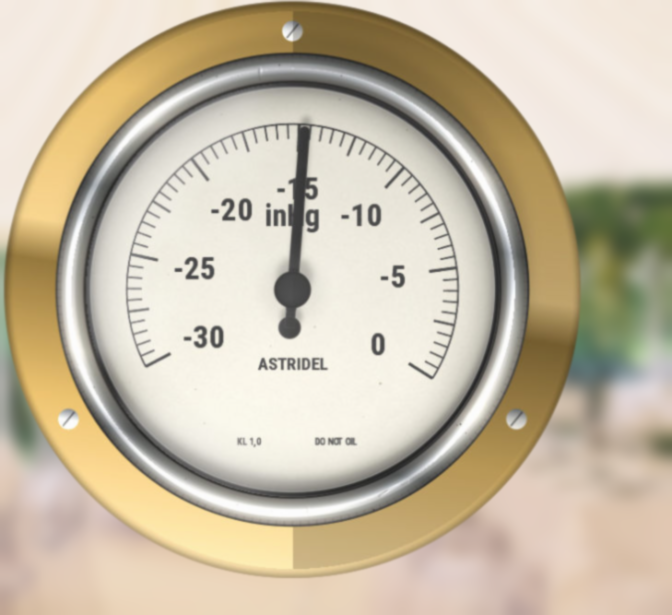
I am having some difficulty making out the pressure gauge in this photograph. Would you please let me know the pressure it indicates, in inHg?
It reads -14.75 inHg
